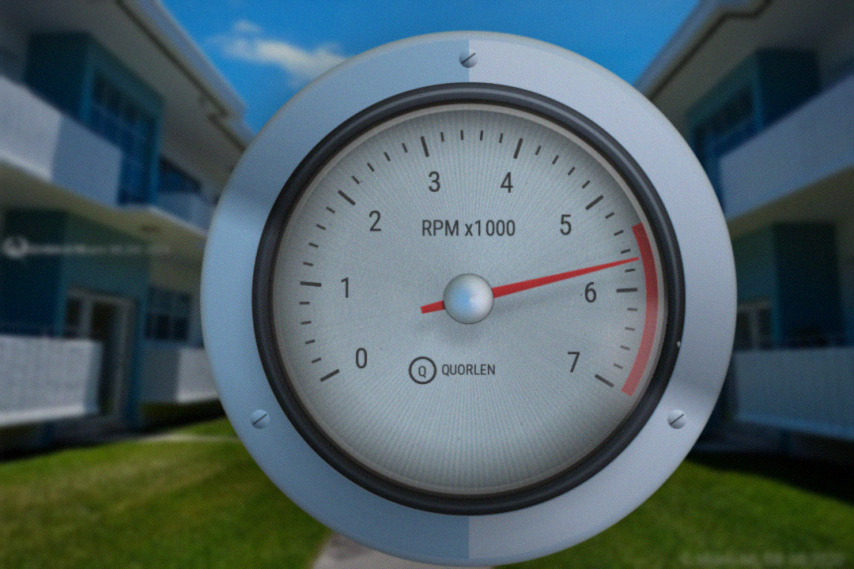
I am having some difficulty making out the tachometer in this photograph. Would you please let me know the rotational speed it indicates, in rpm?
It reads 5700 rpm
